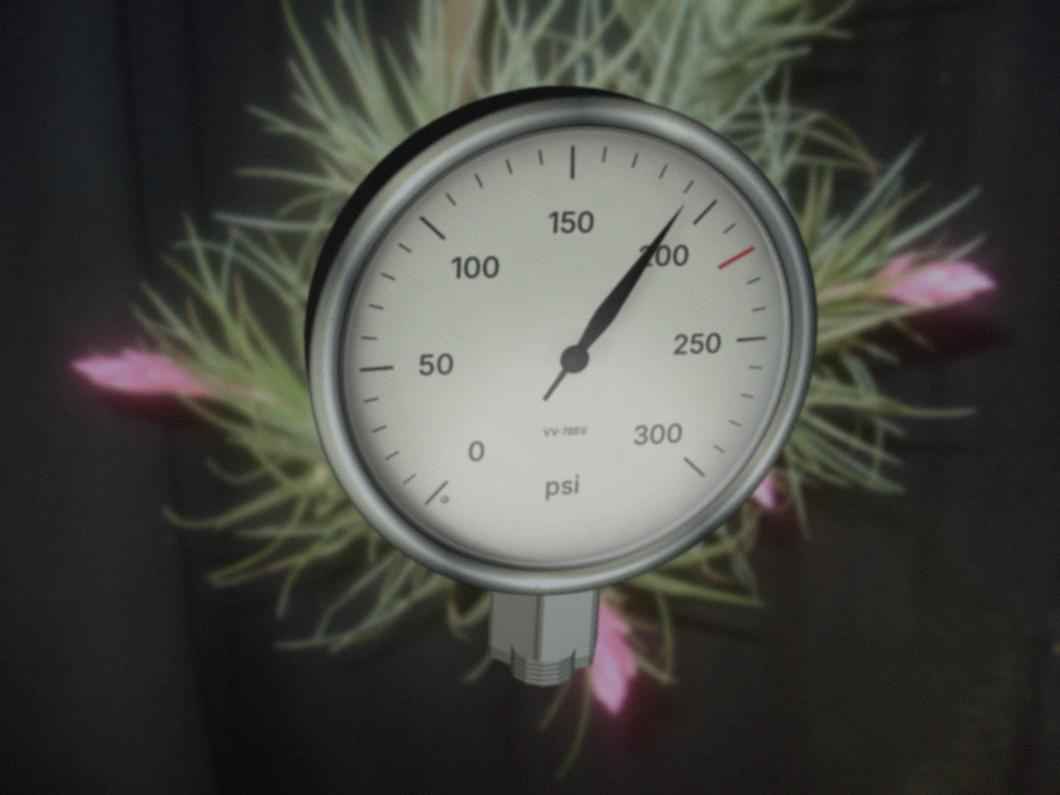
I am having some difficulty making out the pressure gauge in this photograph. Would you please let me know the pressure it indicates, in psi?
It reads 190 psi
